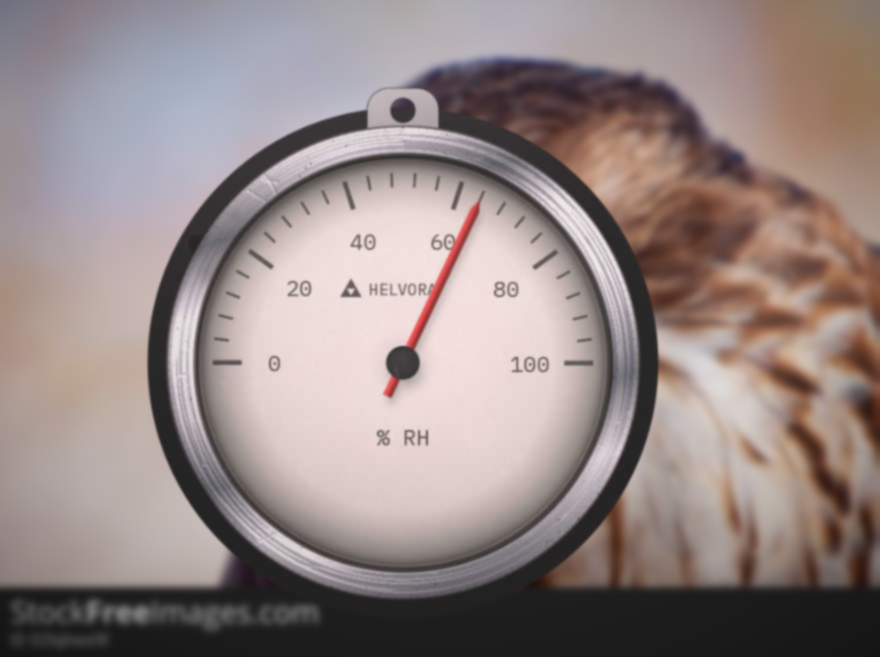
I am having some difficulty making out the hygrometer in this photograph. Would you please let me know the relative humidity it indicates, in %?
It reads 64 %
